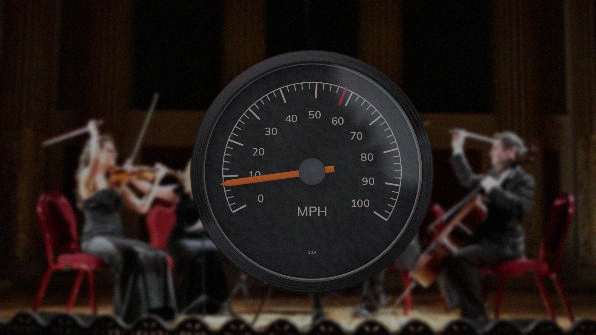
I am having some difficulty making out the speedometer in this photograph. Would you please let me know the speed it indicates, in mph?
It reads 8 mph
